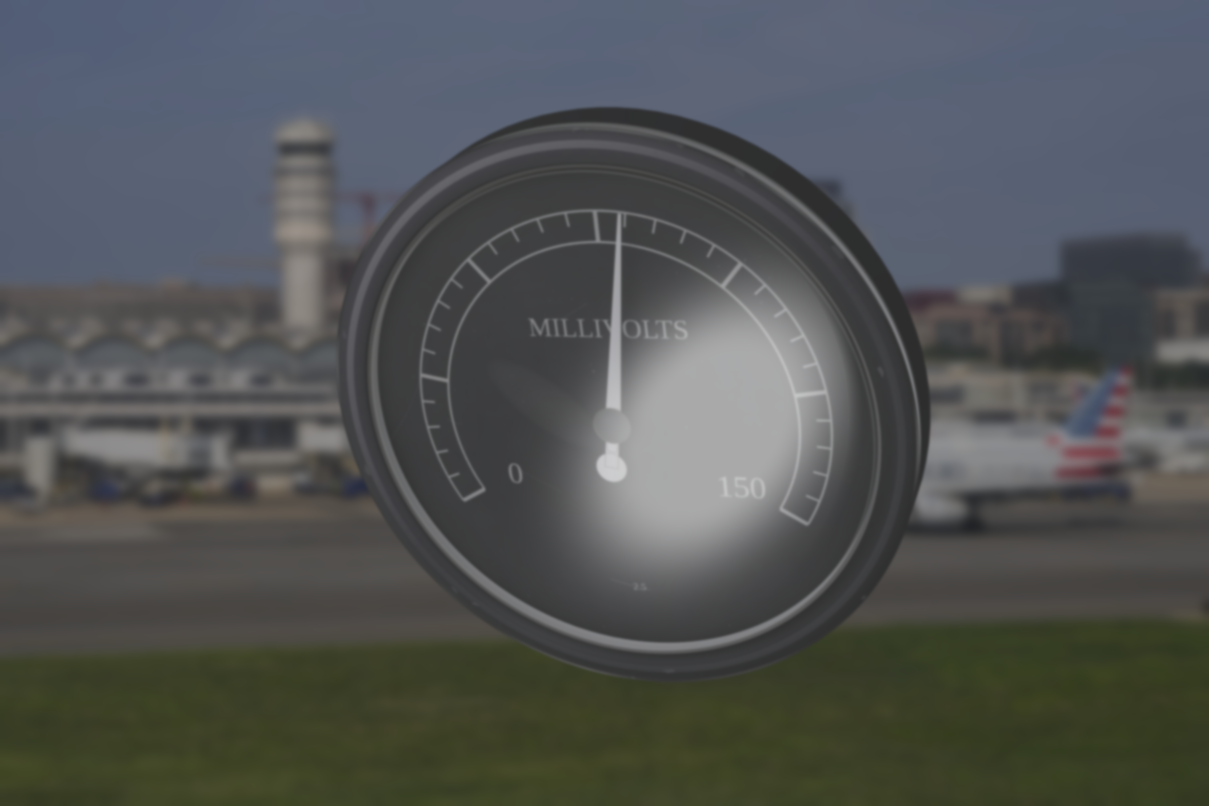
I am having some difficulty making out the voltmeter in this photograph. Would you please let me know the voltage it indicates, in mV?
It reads 80 mV
